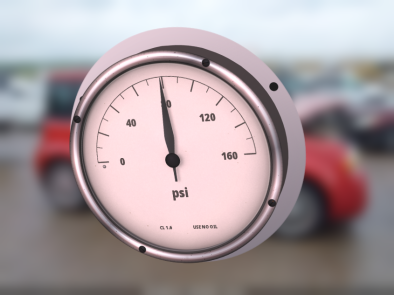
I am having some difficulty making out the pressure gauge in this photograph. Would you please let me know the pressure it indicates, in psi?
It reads 80 psi
